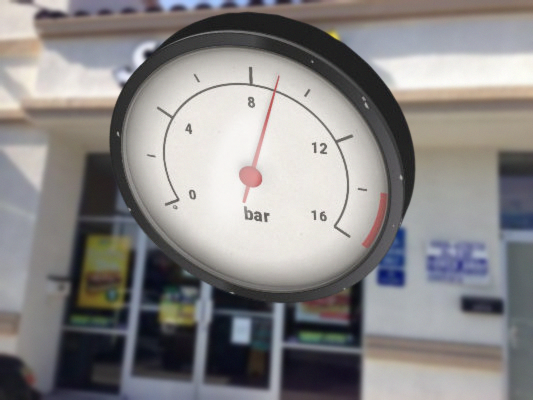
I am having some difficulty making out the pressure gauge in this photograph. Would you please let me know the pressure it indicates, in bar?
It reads 9 bar
